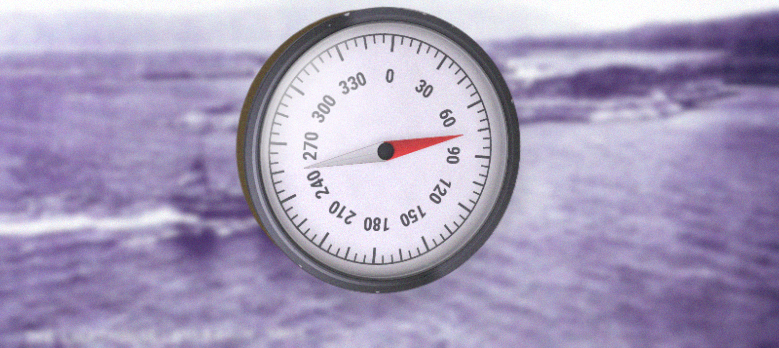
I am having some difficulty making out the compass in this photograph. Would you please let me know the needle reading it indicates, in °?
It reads 75 °
